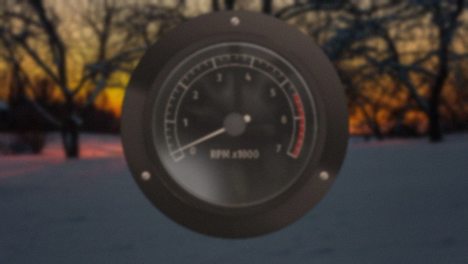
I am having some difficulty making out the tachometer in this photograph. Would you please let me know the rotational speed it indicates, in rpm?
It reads 200 rpm
